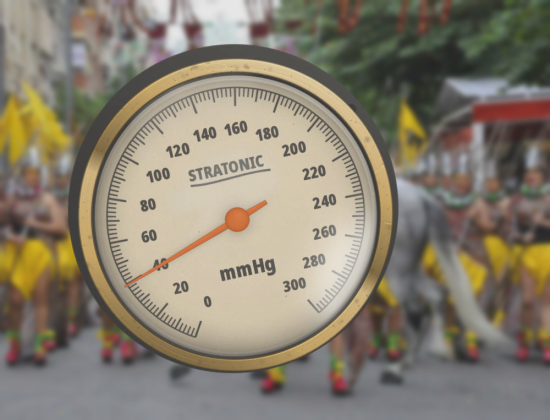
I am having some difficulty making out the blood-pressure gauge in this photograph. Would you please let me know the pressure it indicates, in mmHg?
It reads 40 mmHg
